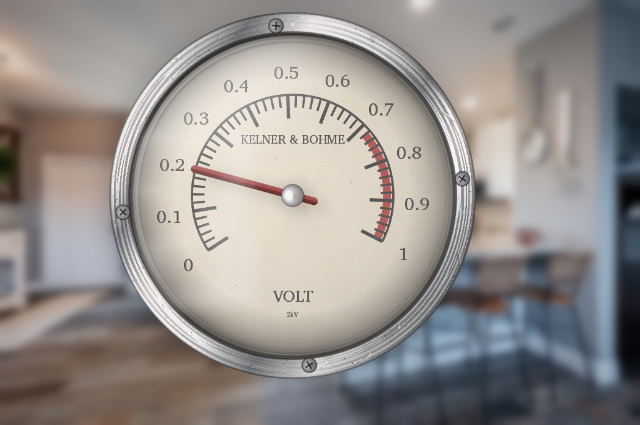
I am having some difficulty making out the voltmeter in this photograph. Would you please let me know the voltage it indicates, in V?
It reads 0.2 V
